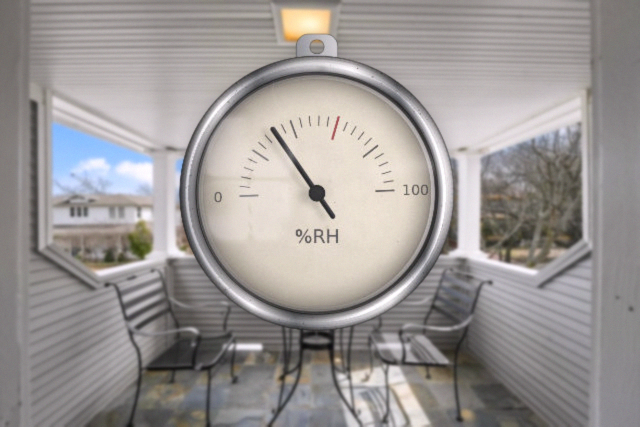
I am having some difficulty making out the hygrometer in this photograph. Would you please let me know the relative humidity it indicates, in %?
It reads 32 %
